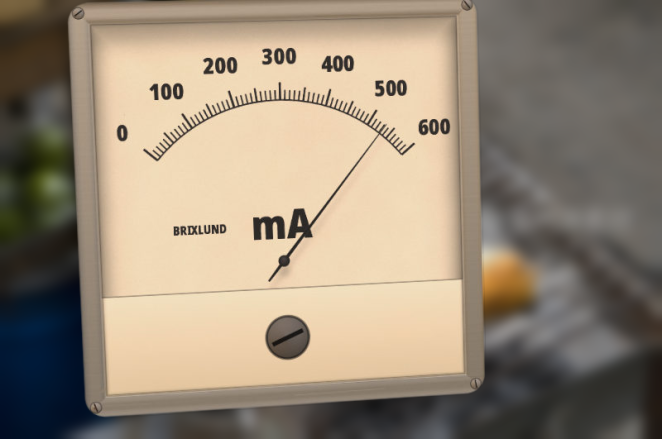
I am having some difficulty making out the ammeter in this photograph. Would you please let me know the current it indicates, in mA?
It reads 530 mA
